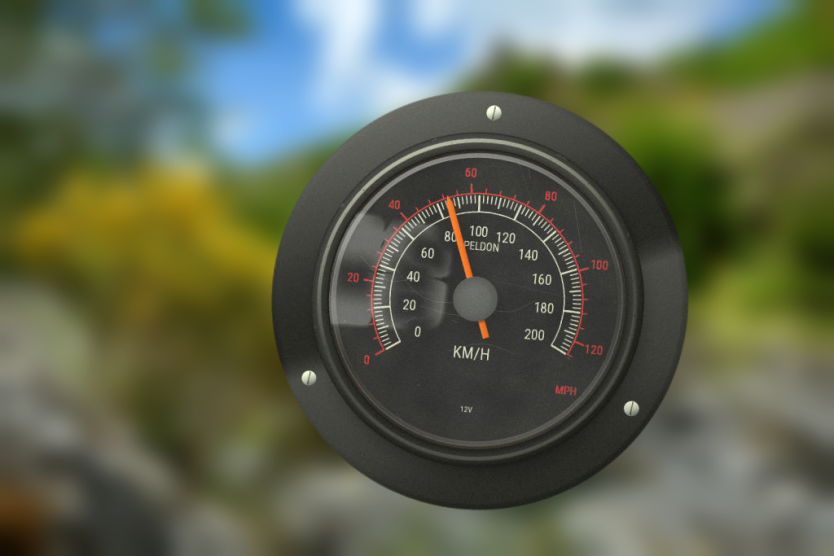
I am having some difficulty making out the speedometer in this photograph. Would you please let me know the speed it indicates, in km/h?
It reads 86 km/h
